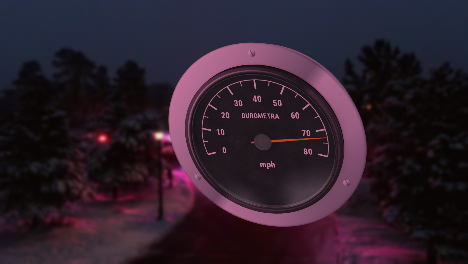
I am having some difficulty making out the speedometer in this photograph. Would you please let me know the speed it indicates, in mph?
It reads 72.5 mph
